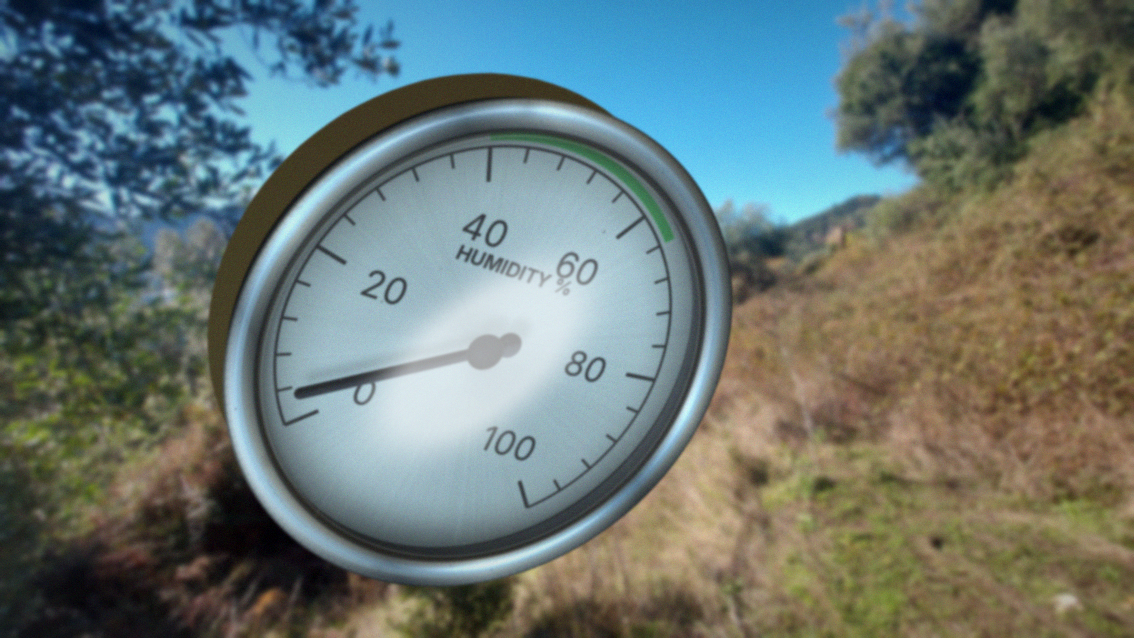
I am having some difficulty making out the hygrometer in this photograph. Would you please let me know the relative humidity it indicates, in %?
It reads 4 %
